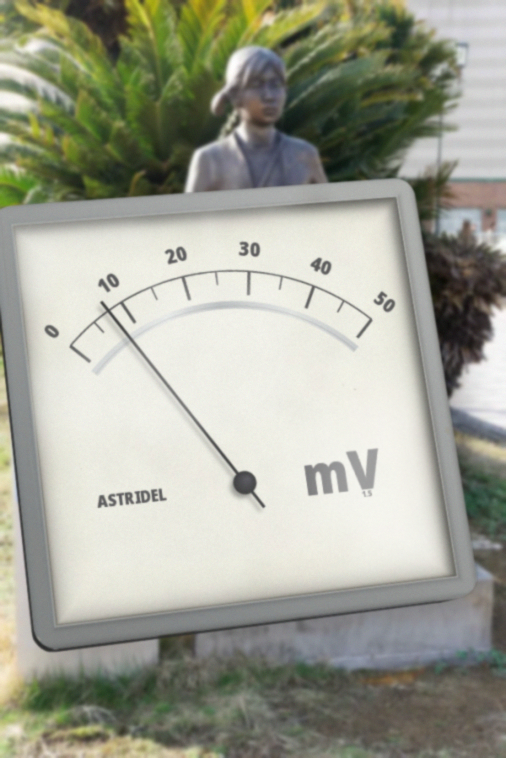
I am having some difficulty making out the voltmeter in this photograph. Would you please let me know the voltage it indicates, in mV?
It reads 7.5 mV
